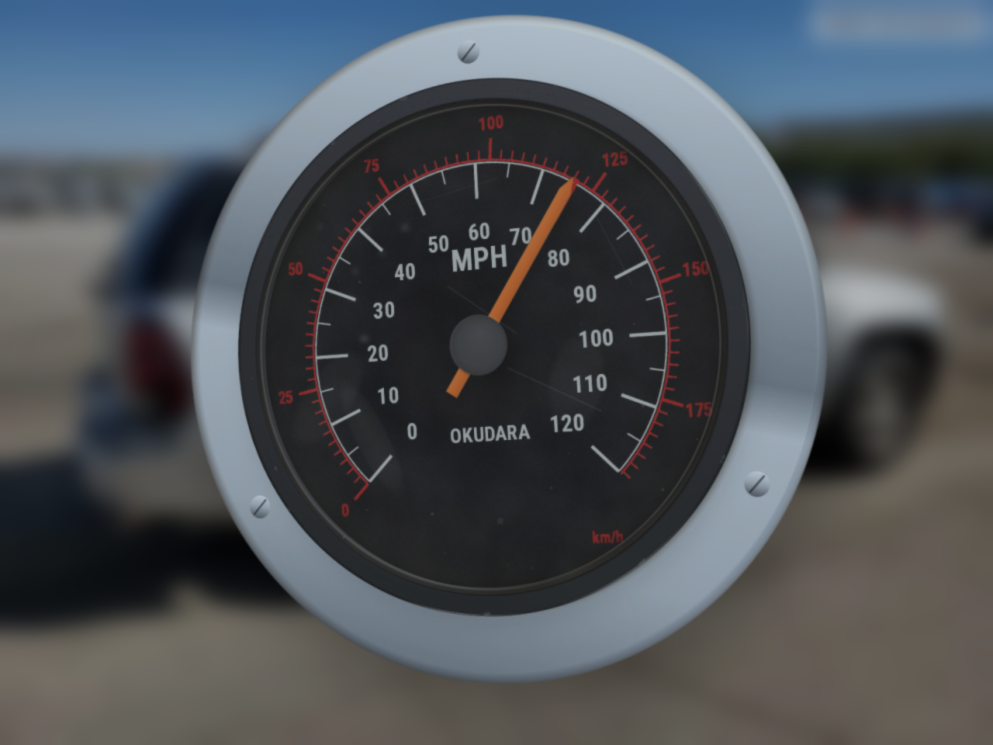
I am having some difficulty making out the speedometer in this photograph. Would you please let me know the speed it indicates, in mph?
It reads 75 mph
